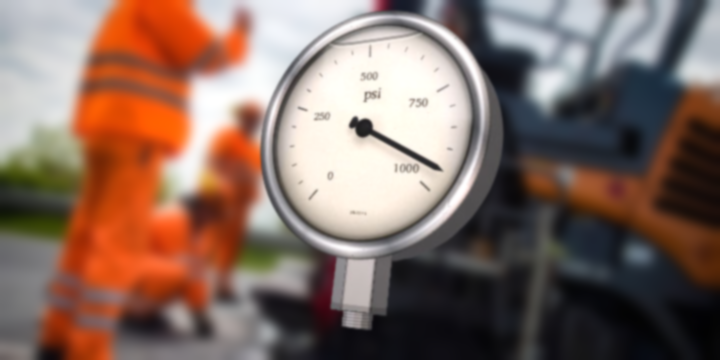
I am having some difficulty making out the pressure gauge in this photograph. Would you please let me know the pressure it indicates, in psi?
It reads 950 psi
